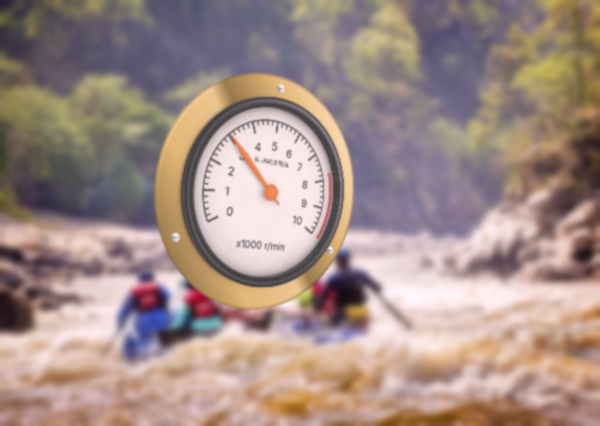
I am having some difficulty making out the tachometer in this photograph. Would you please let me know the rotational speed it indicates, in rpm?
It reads 3000 rpm
